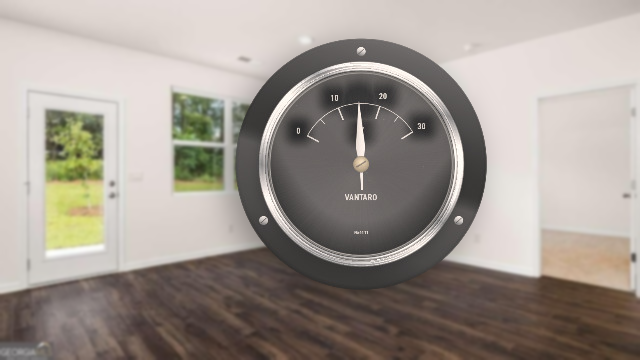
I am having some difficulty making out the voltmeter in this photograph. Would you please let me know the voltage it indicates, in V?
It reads 15 V
